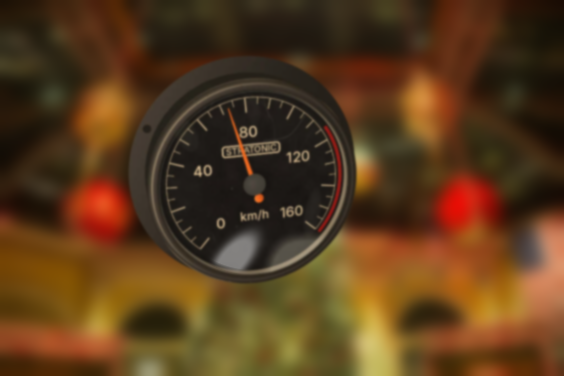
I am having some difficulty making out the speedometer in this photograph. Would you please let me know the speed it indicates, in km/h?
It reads 72.5 km/h
